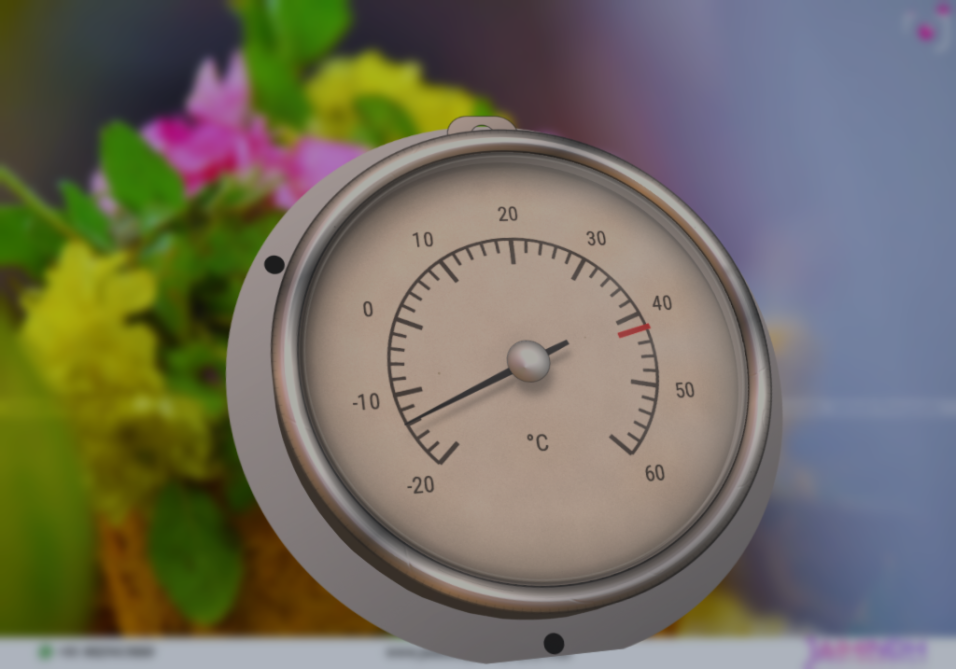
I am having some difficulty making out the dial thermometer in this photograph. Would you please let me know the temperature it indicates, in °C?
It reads -14 °C
